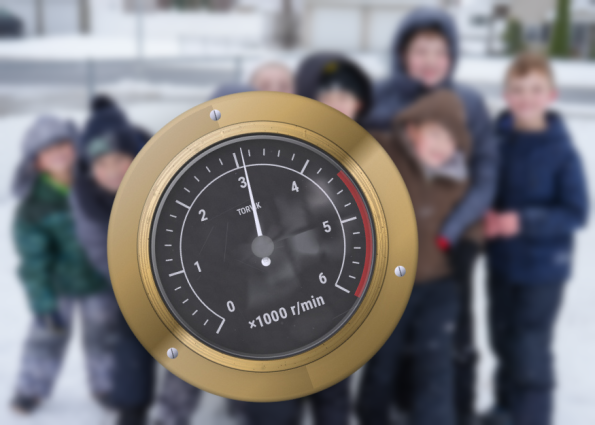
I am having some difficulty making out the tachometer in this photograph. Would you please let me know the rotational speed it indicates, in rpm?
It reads 3100 rpm
